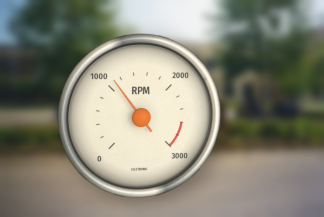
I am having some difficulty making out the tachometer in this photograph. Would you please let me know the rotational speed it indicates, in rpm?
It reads 1100 rpm
